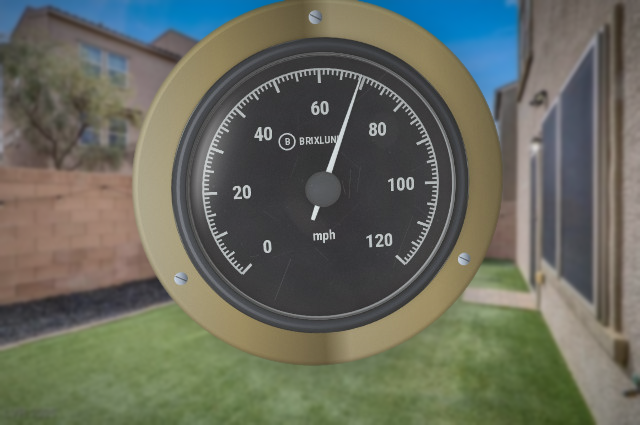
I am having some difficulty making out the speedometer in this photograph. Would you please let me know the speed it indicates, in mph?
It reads 69 mph
